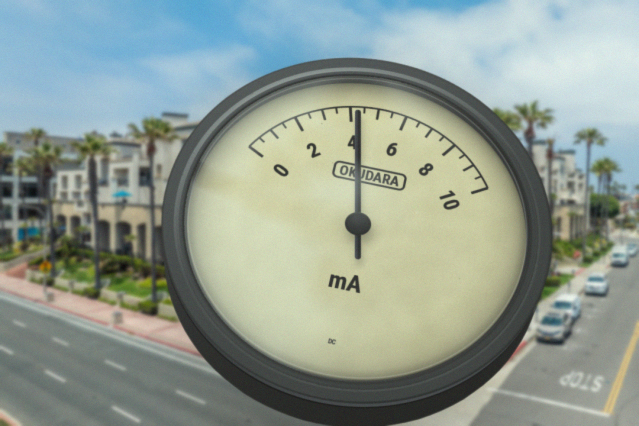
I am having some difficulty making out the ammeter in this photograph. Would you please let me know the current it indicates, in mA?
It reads 4.25 mA
